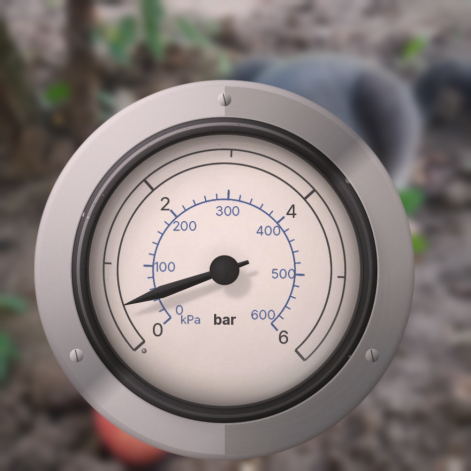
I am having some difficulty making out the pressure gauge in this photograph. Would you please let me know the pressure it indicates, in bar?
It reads 0.5 bar
